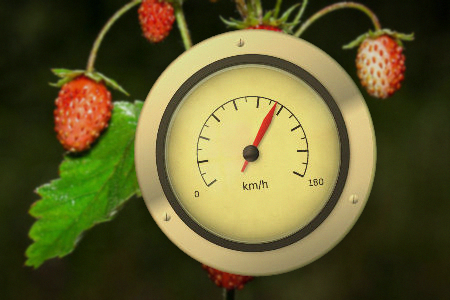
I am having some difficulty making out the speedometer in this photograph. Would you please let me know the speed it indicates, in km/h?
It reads 115 km/h
